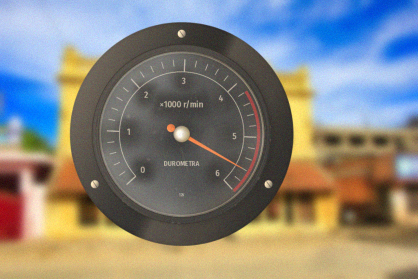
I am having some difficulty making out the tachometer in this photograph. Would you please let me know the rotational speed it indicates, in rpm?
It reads 5600 rpm
